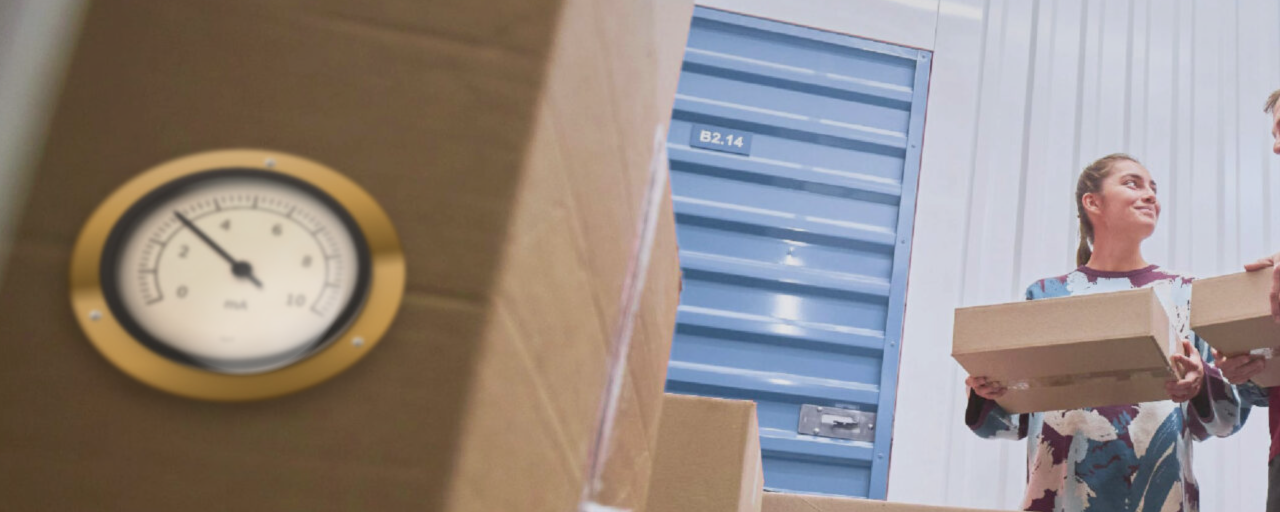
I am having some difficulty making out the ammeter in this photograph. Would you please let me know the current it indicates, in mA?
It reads 3 mA
